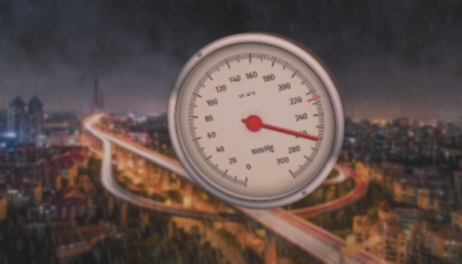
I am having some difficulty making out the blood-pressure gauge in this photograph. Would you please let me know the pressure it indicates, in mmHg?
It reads 260 mmHg
